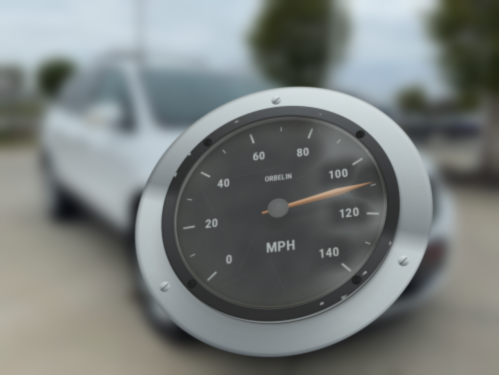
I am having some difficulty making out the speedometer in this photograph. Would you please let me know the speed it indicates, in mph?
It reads 110 mph
